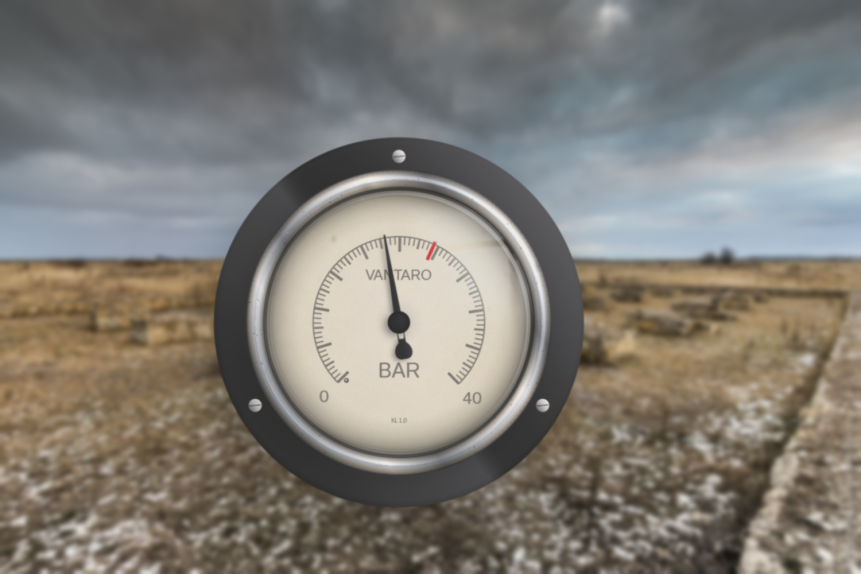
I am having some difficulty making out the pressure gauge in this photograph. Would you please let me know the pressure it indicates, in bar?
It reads 18.5 bar
